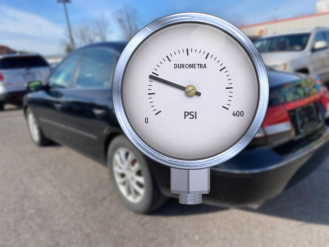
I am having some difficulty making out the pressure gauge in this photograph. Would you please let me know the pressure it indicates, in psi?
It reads 90 psi
